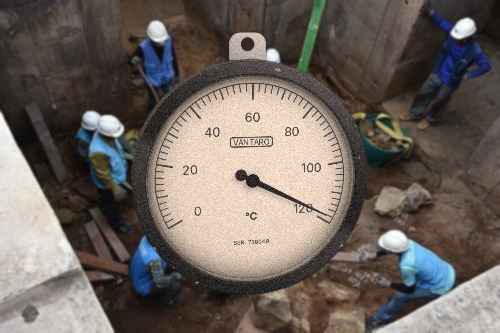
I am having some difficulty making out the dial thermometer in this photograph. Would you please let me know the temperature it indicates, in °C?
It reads 118 °C
